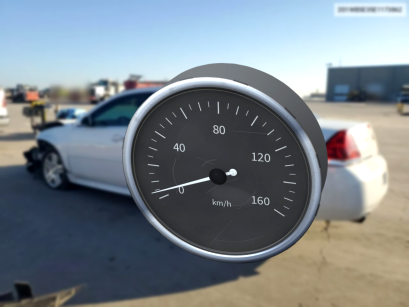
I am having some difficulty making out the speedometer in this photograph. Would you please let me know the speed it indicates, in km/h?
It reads 5 km/h
